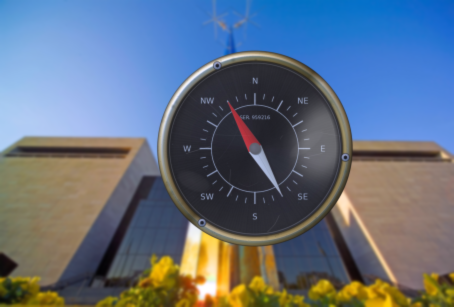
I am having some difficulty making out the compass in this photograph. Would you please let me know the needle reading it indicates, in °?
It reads 330 °
